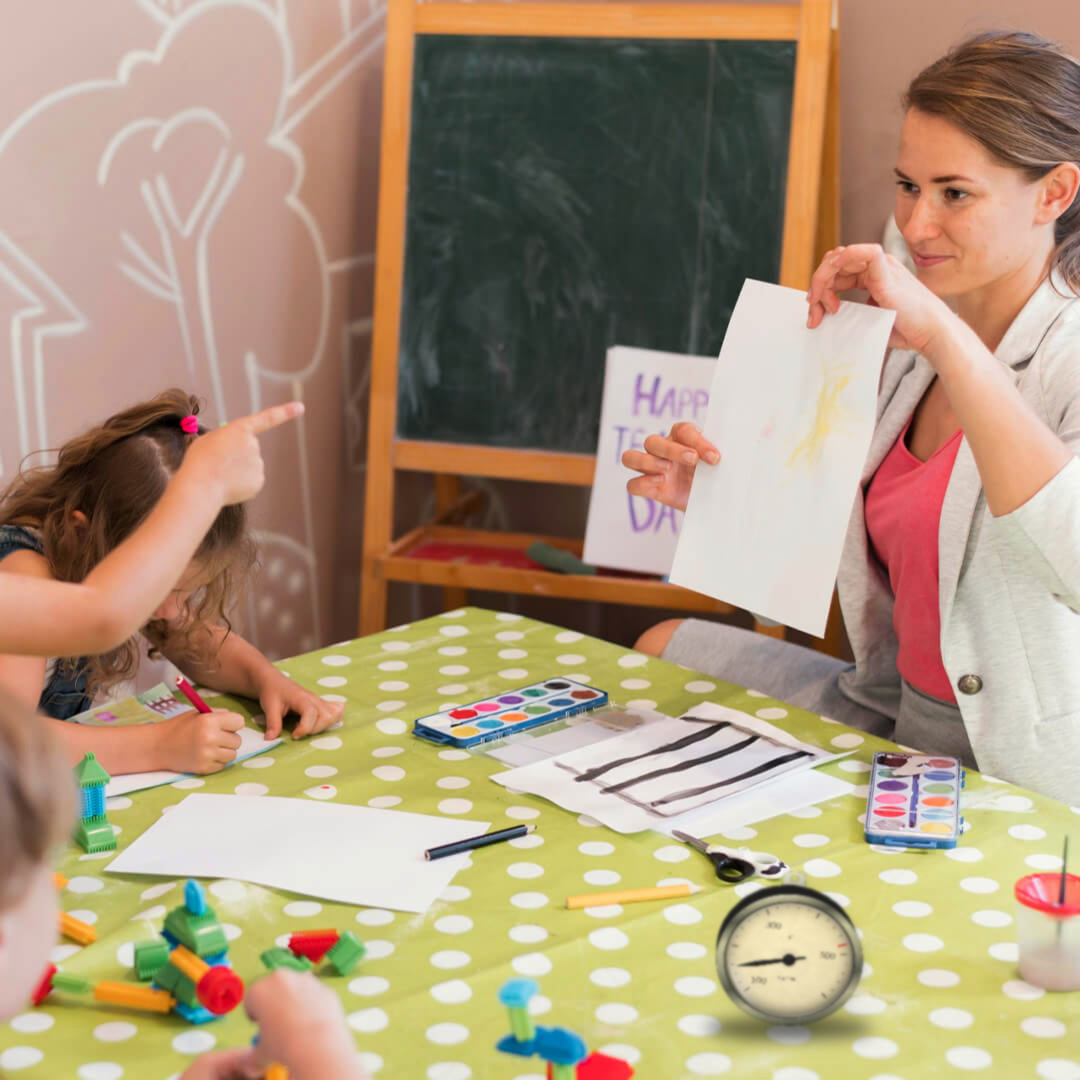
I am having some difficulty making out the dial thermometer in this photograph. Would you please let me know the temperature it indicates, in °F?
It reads 160 °F
